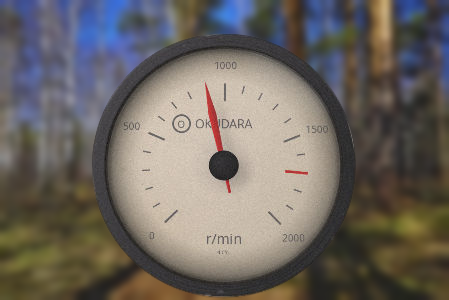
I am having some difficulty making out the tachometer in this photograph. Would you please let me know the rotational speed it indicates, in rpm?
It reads 900 rpm
